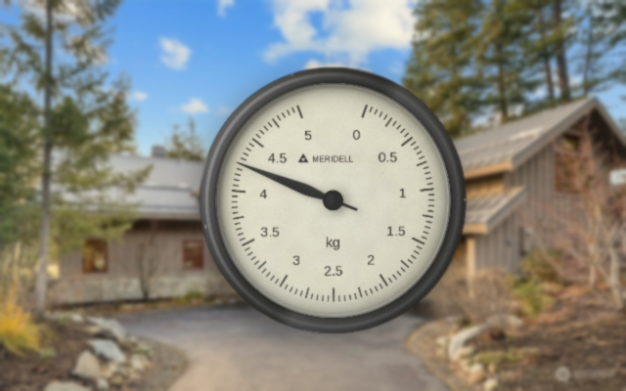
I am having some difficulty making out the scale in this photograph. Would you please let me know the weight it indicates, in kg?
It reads 4.25 kg
